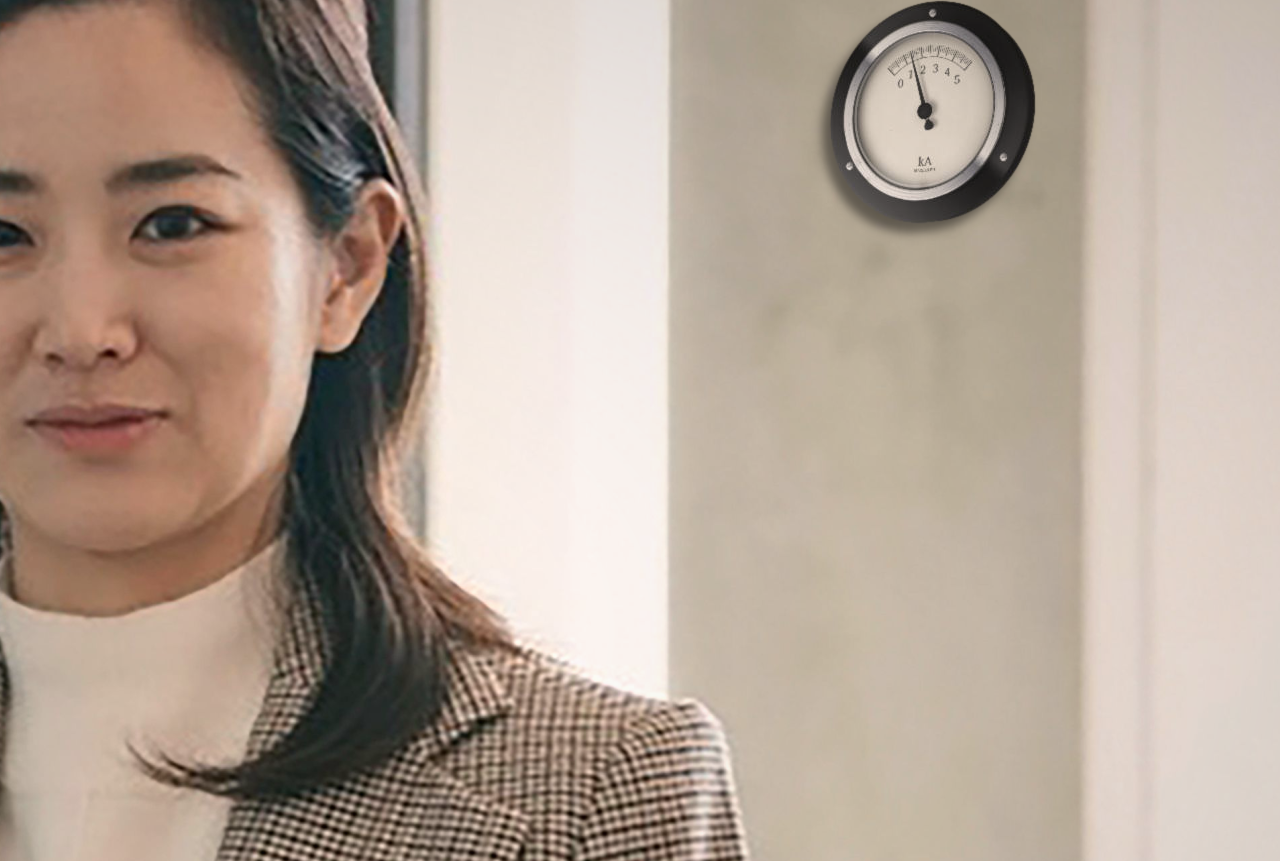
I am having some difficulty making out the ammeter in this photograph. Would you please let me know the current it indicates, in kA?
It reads 1.5 kA
